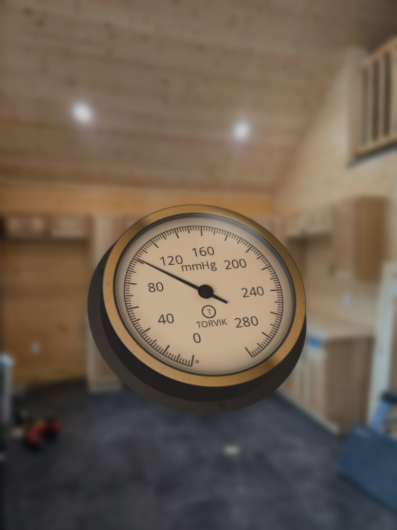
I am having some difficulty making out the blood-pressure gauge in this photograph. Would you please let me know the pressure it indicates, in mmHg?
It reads 100 mmHg
